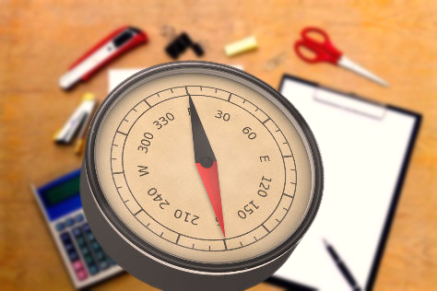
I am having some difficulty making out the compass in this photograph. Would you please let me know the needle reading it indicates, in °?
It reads 180 °
